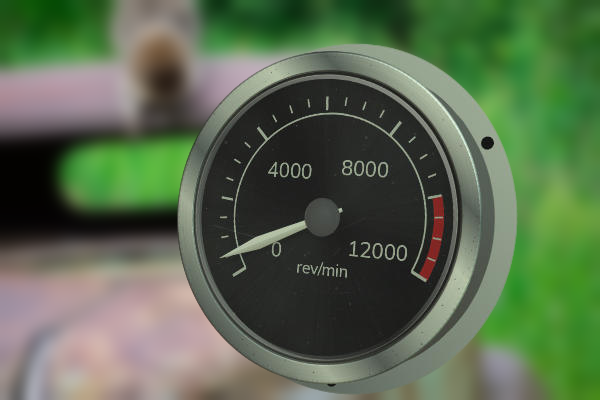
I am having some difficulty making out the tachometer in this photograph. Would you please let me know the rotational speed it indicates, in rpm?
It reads 500 rpm
